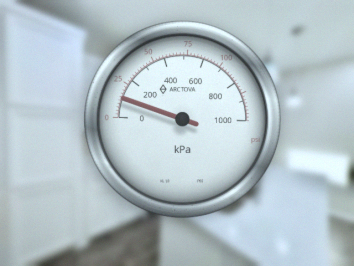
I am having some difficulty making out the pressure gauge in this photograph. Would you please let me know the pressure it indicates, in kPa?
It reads 100 kPa
